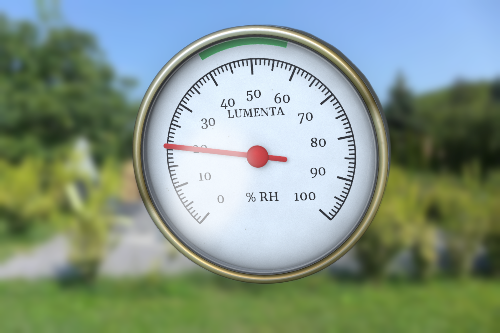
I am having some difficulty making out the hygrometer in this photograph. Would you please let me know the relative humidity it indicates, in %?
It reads 20 %
